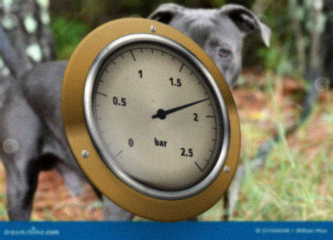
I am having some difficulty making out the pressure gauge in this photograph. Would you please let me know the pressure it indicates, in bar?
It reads 1.85 bar
